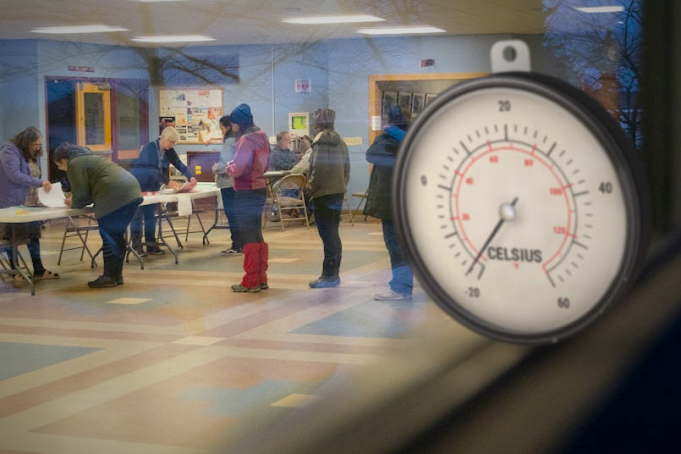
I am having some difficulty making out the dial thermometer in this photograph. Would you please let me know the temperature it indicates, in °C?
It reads -18 °C
